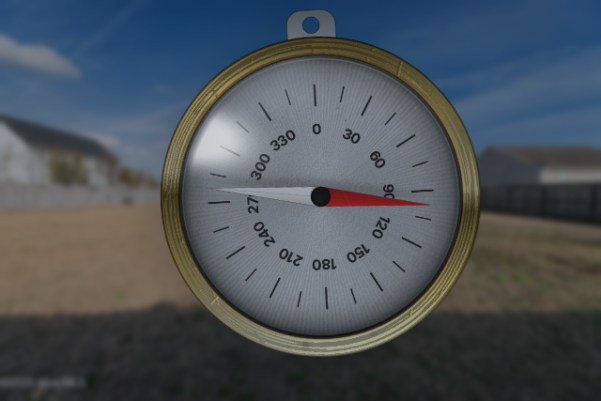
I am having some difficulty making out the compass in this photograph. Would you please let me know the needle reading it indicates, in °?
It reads 97.5 °
